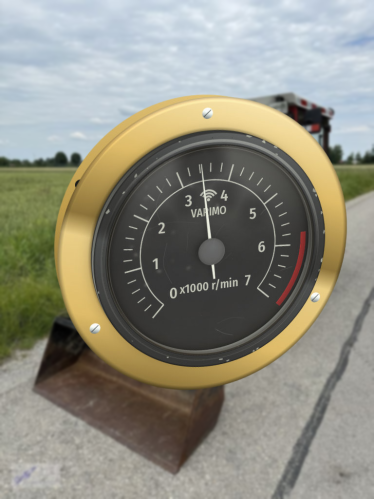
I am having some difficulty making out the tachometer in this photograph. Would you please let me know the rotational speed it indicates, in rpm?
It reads 3400 rpm
